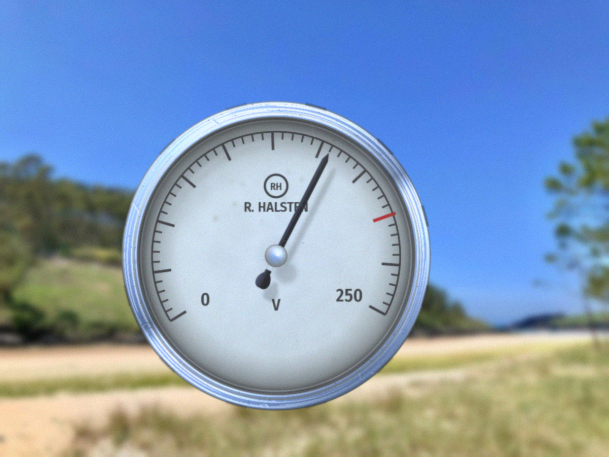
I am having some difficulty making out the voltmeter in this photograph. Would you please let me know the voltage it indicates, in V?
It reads 155 V
